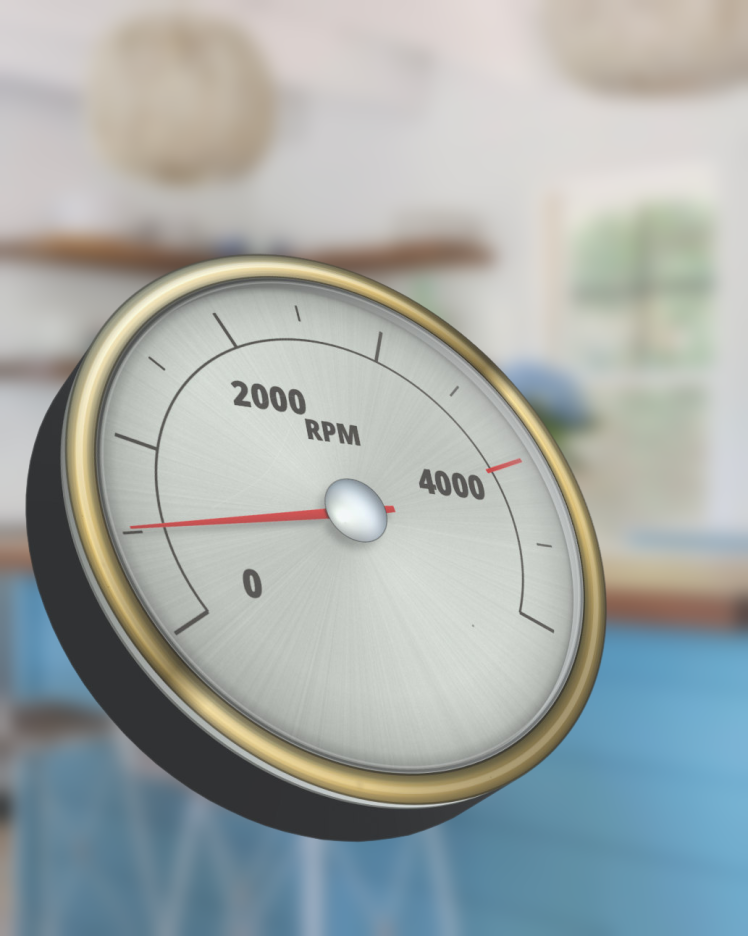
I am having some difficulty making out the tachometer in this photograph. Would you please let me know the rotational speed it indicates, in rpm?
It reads 500 rpm
